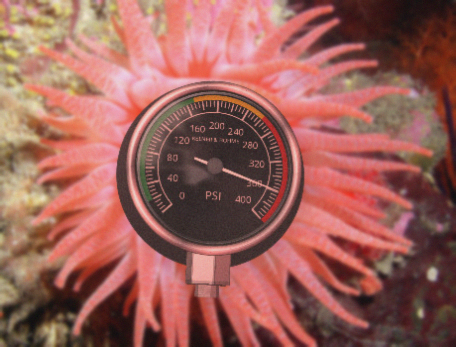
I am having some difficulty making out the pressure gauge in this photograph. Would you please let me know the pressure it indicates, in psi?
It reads 360 psi
